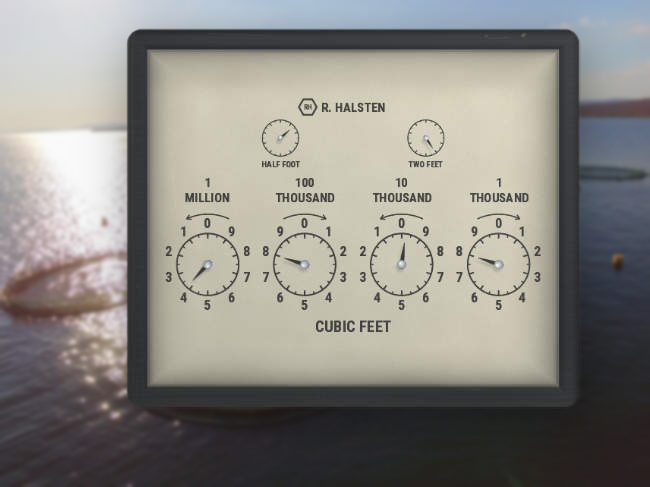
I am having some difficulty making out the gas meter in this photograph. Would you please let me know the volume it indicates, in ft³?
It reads 379800 ft³
